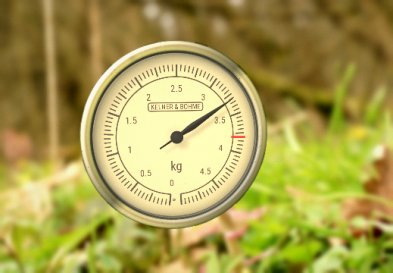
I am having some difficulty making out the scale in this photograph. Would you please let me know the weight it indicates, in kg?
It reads 3.3 kg
